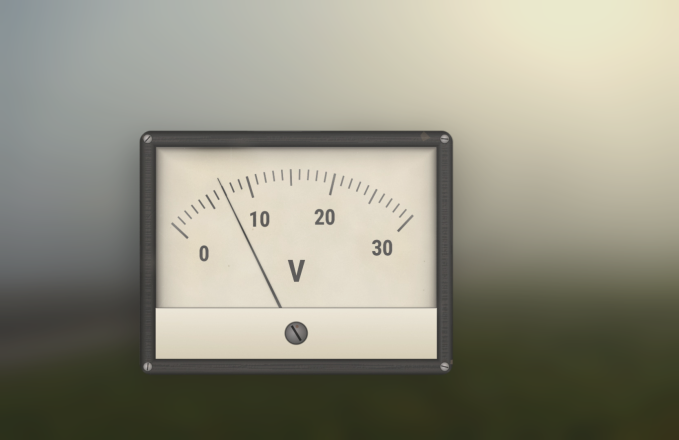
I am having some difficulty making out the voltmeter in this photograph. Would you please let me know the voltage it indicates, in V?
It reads 7 V
